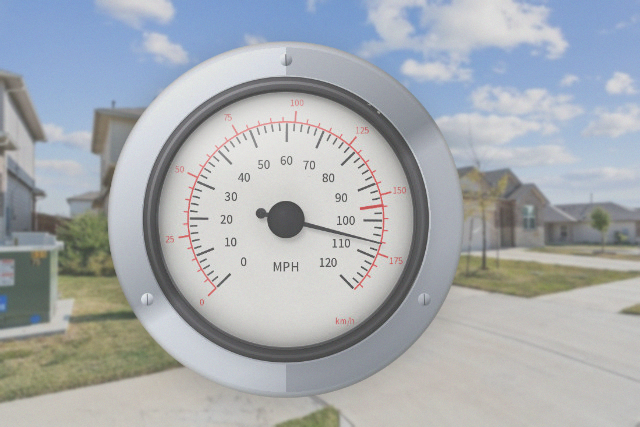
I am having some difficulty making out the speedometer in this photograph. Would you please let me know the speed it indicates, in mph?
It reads 106 mph
